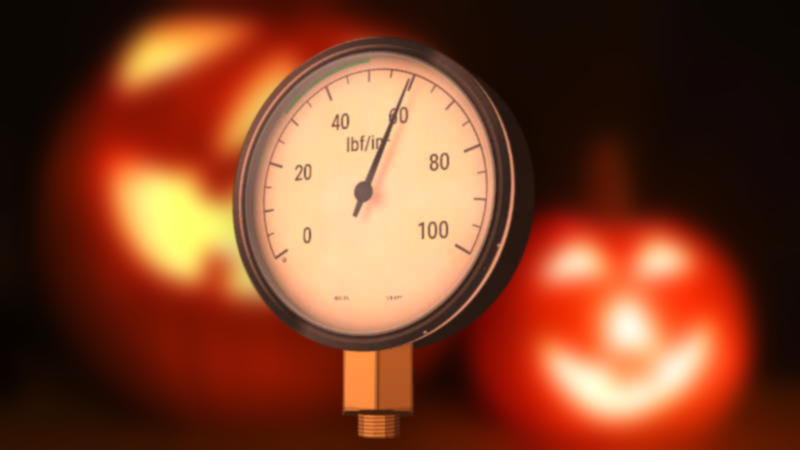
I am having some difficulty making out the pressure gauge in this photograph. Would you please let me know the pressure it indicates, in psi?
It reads 60 psi
